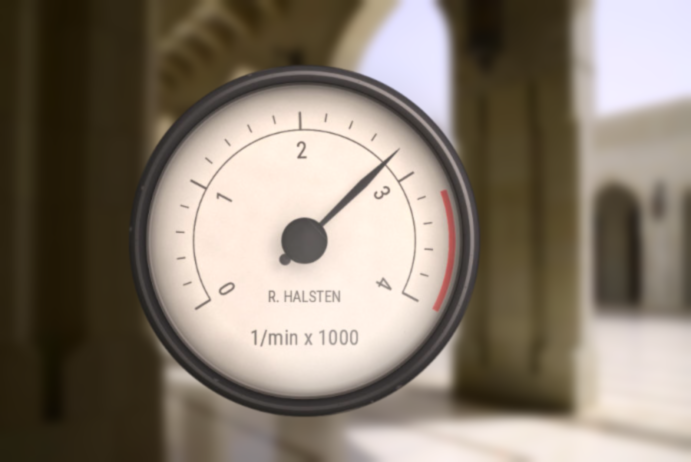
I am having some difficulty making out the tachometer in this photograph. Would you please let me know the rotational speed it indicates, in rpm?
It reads 2800 rpm
